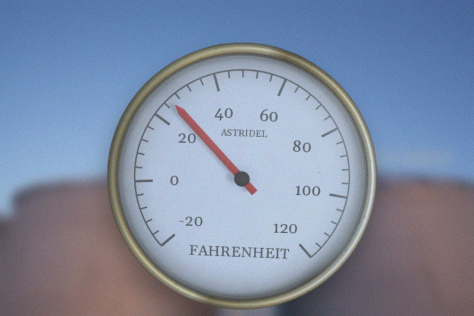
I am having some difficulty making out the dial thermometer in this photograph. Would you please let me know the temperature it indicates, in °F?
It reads 26 °F
